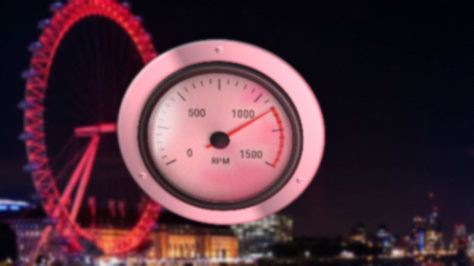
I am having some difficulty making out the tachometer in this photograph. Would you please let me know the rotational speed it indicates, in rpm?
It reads 1100 rpm
